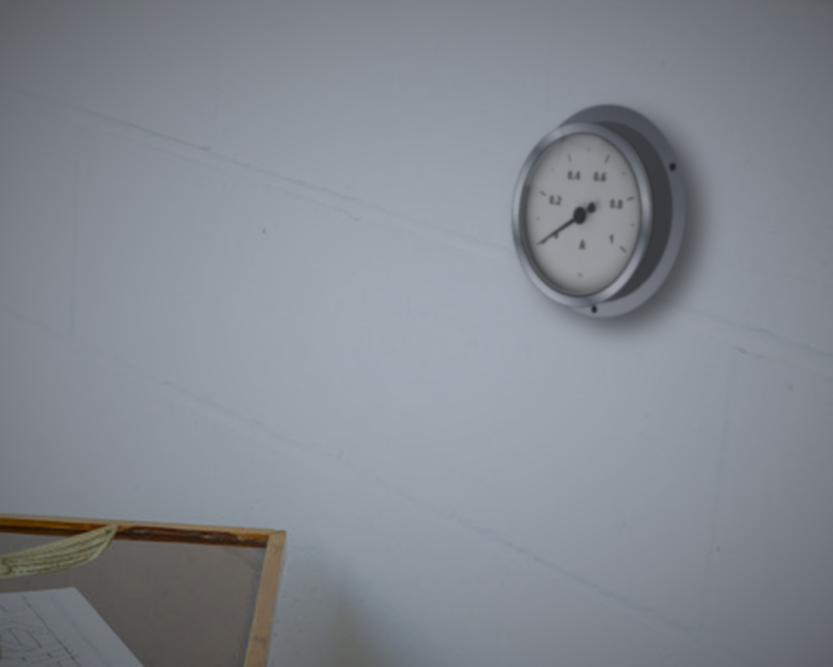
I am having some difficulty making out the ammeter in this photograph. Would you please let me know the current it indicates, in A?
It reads 0 A
